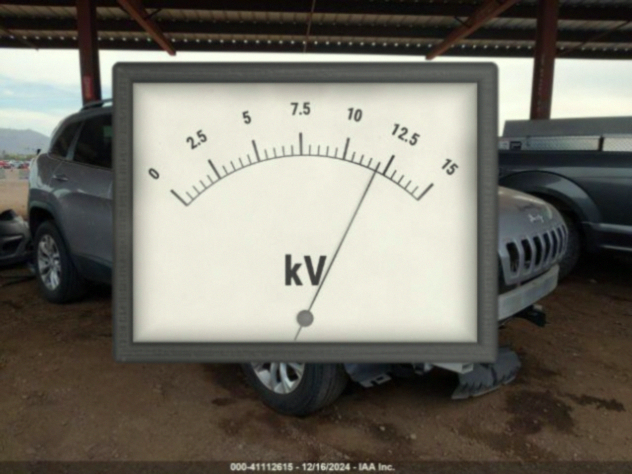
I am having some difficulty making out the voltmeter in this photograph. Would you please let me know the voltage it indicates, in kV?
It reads 12 kV
